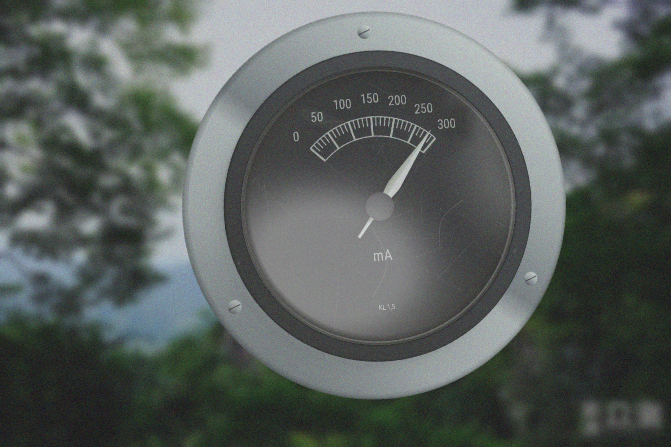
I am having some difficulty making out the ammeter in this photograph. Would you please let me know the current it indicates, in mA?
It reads 280 mA
